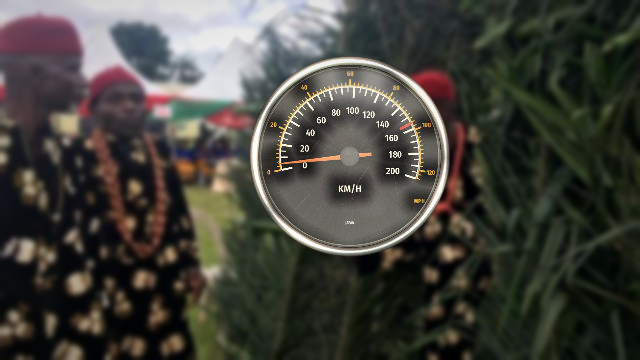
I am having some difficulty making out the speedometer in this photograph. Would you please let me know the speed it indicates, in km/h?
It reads 5 km/h
